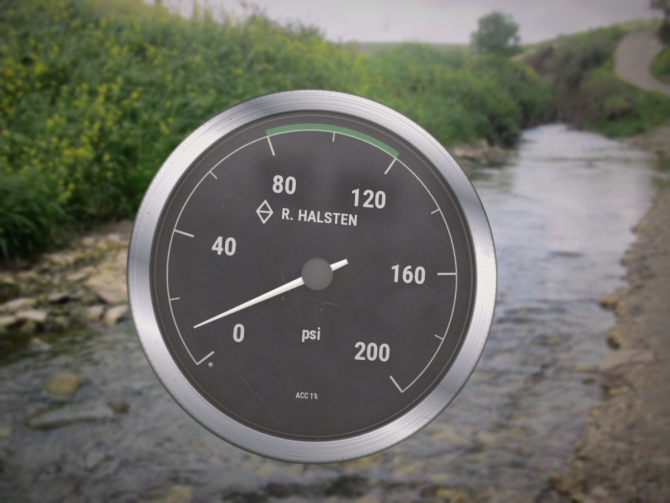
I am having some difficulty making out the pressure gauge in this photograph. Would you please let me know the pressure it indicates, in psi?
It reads 10 psi
